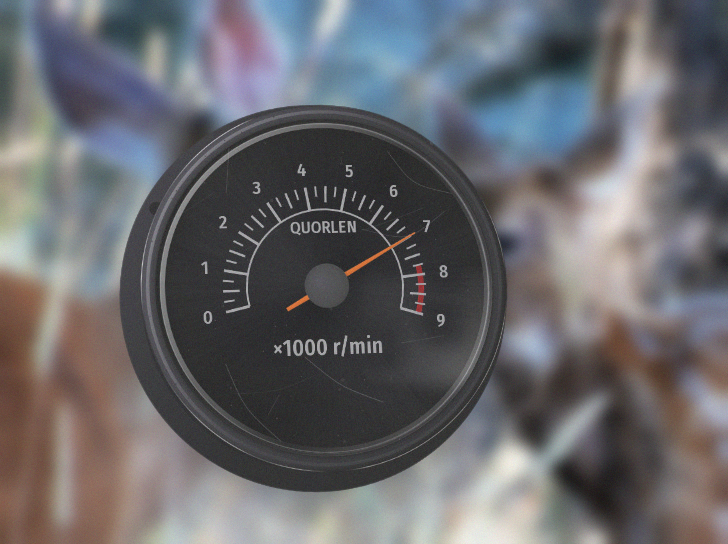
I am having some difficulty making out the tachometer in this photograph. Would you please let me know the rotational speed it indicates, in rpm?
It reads 7000 rpm
